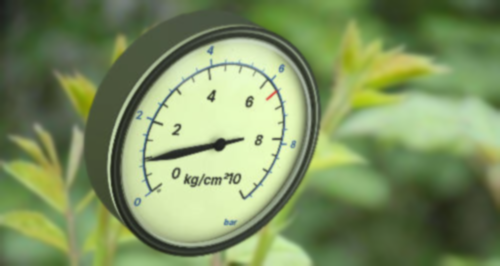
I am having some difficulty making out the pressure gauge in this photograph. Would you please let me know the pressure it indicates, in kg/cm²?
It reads 1 kg/cm²
